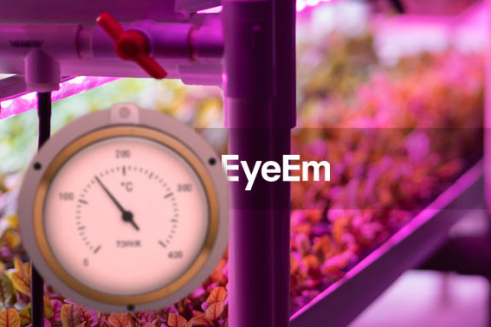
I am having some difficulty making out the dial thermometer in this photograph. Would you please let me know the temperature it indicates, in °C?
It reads 150 °C
